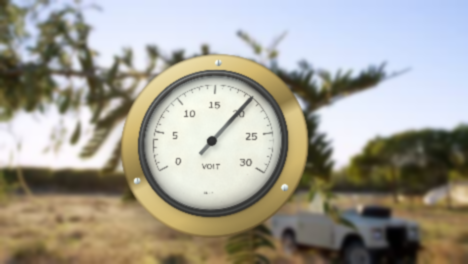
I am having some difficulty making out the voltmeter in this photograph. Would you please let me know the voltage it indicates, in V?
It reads 20 V
